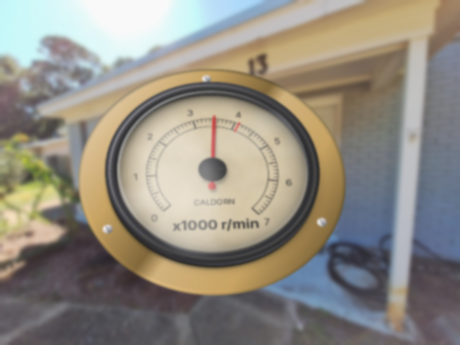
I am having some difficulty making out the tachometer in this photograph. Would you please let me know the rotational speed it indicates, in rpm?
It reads 3500 rpm
